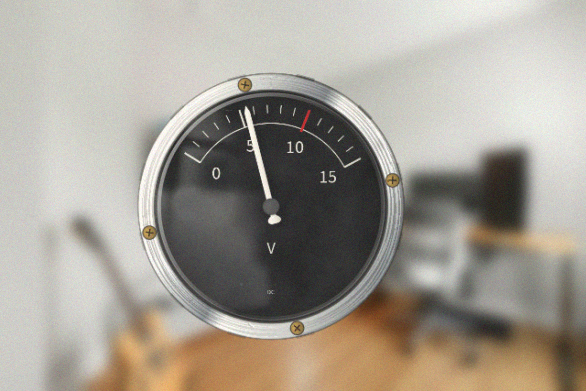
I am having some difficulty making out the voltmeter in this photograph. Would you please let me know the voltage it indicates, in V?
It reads 5.5 V
